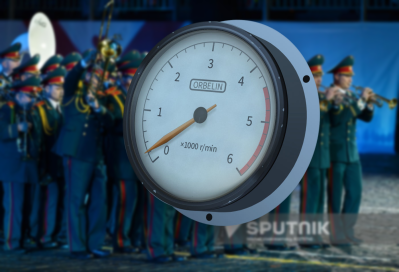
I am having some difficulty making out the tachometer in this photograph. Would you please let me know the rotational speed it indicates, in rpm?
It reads 200 rpm
